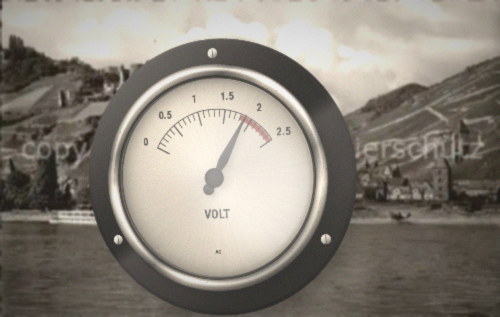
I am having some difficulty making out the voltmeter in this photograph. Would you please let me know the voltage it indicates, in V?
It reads 1.9 V
